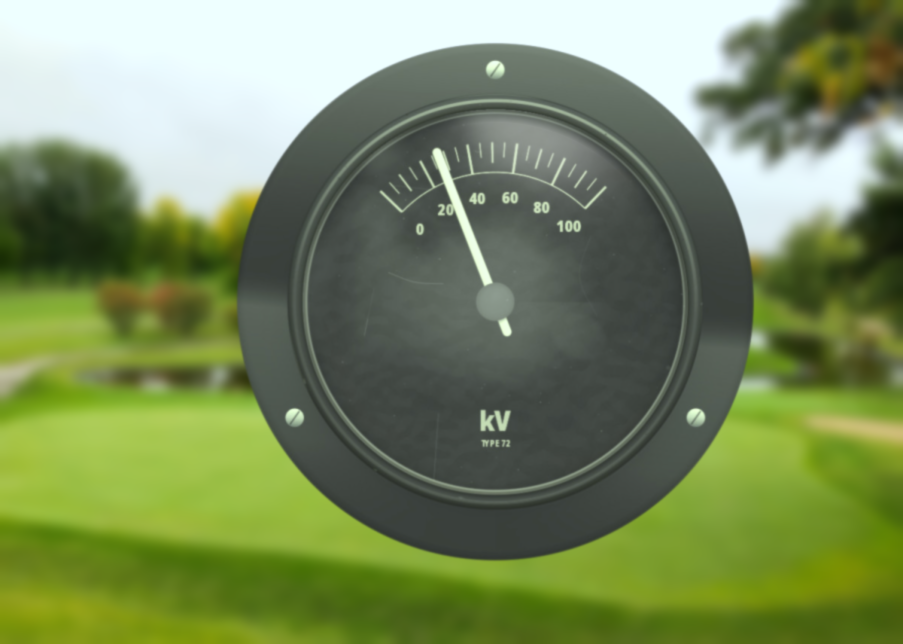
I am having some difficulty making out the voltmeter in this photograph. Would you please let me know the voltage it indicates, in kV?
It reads 27.5 kV
